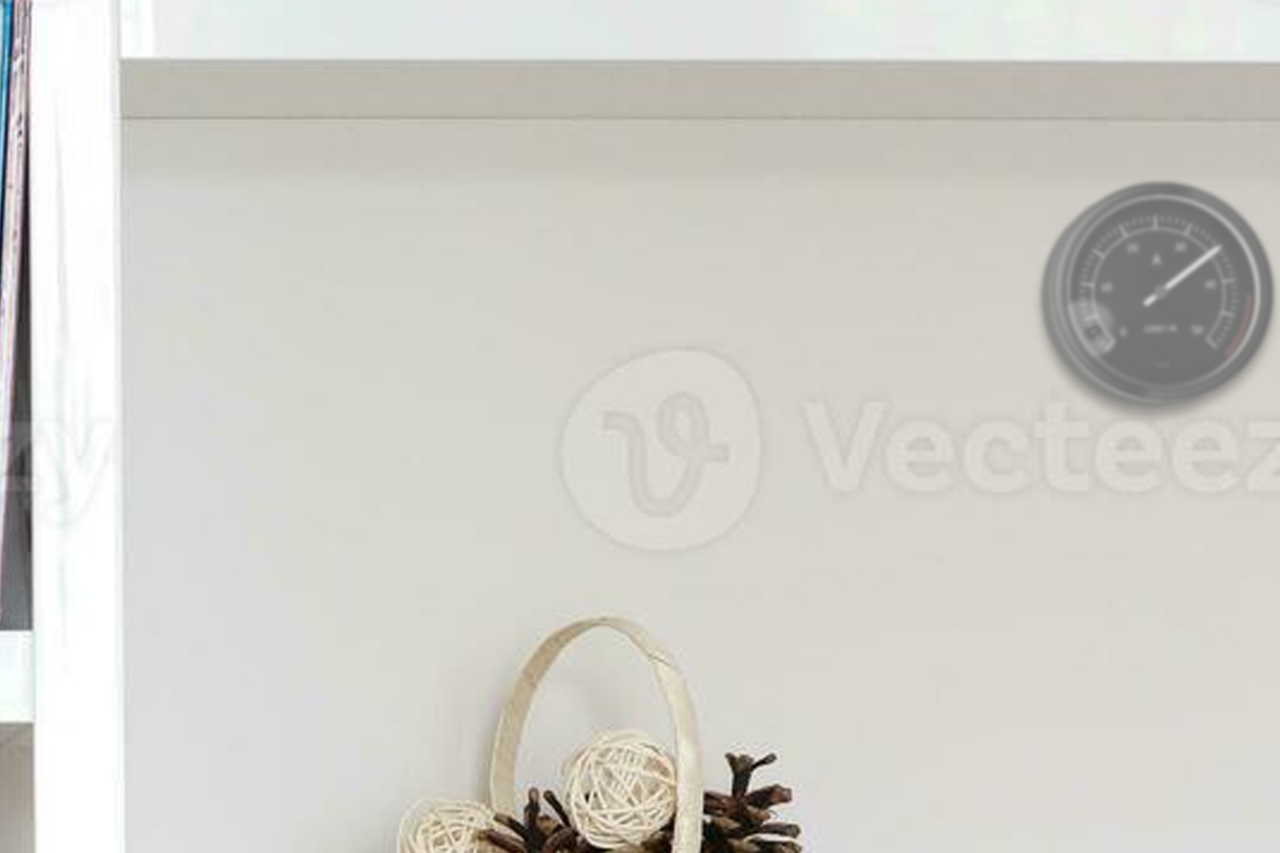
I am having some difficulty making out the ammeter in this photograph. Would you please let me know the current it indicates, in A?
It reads 35 A
